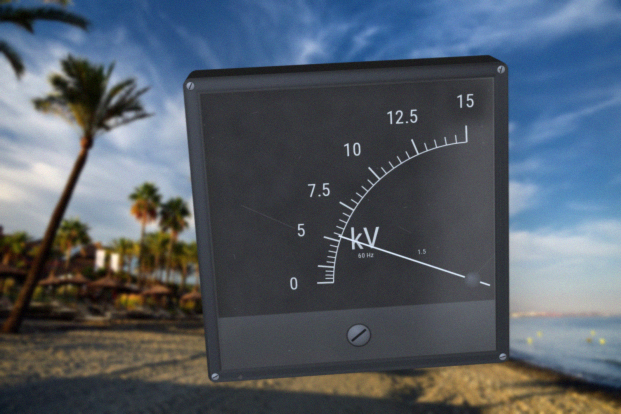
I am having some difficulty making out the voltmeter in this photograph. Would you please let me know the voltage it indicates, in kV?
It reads 5.5 kV
